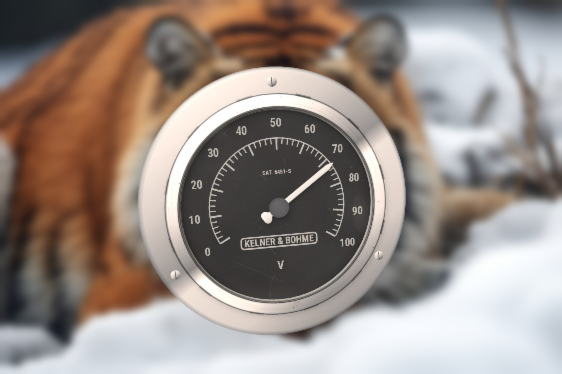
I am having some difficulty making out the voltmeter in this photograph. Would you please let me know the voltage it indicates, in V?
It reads 72 V
